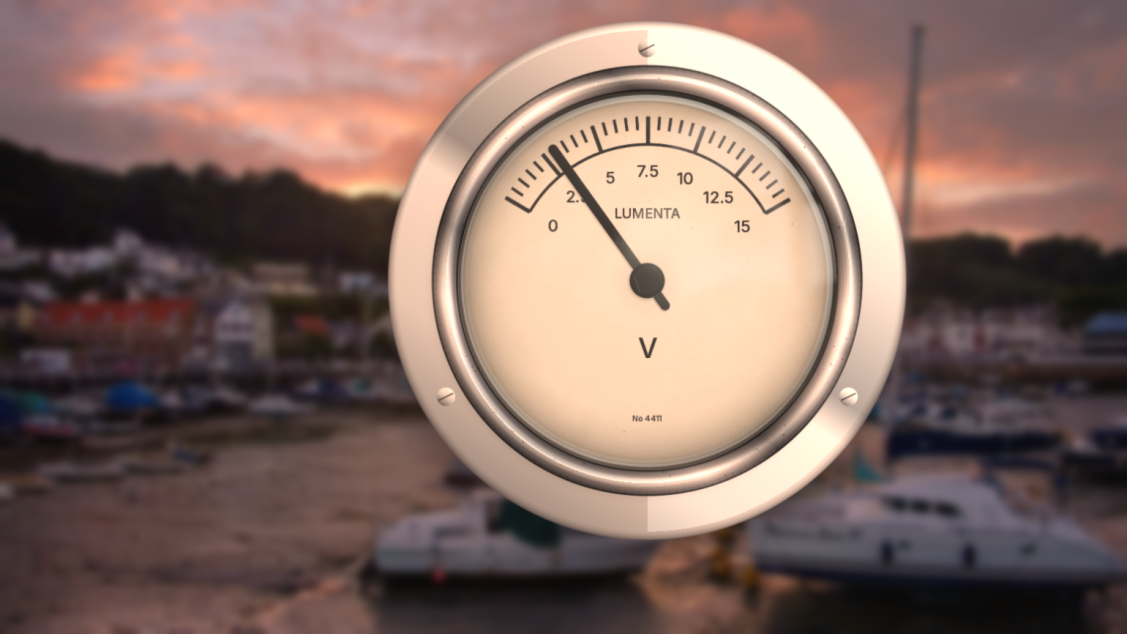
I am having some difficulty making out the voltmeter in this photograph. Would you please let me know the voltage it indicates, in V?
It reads 3 V
